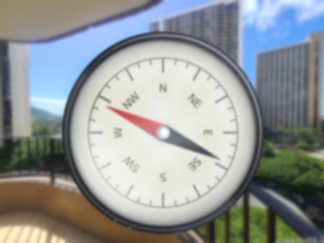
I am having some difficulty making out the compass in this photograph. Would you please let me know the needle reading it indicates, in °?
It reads 295 °
